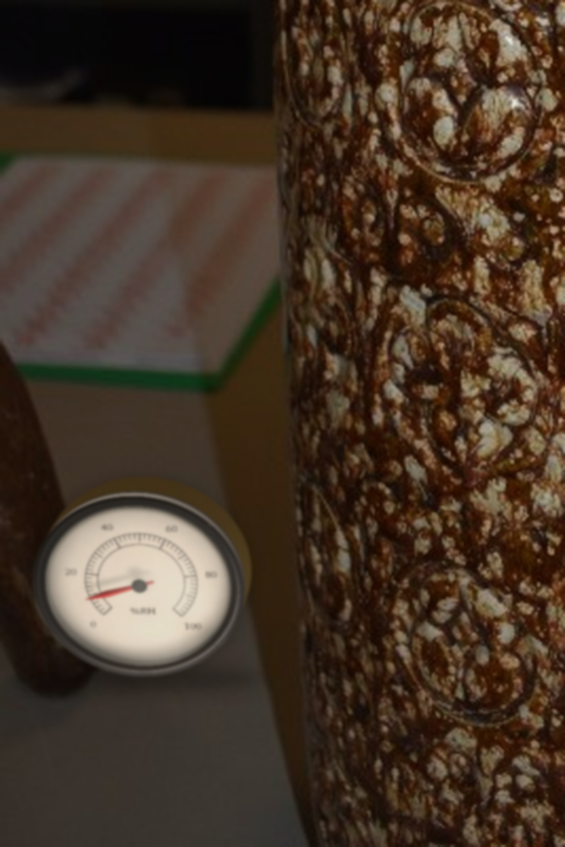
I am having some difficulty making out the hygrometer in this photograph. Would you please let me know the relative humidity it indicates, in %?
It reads 10 %
